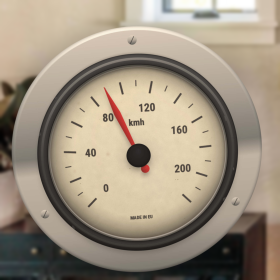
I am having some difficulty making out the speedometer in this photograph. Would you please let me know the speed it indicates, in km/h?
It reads 90 km/h
